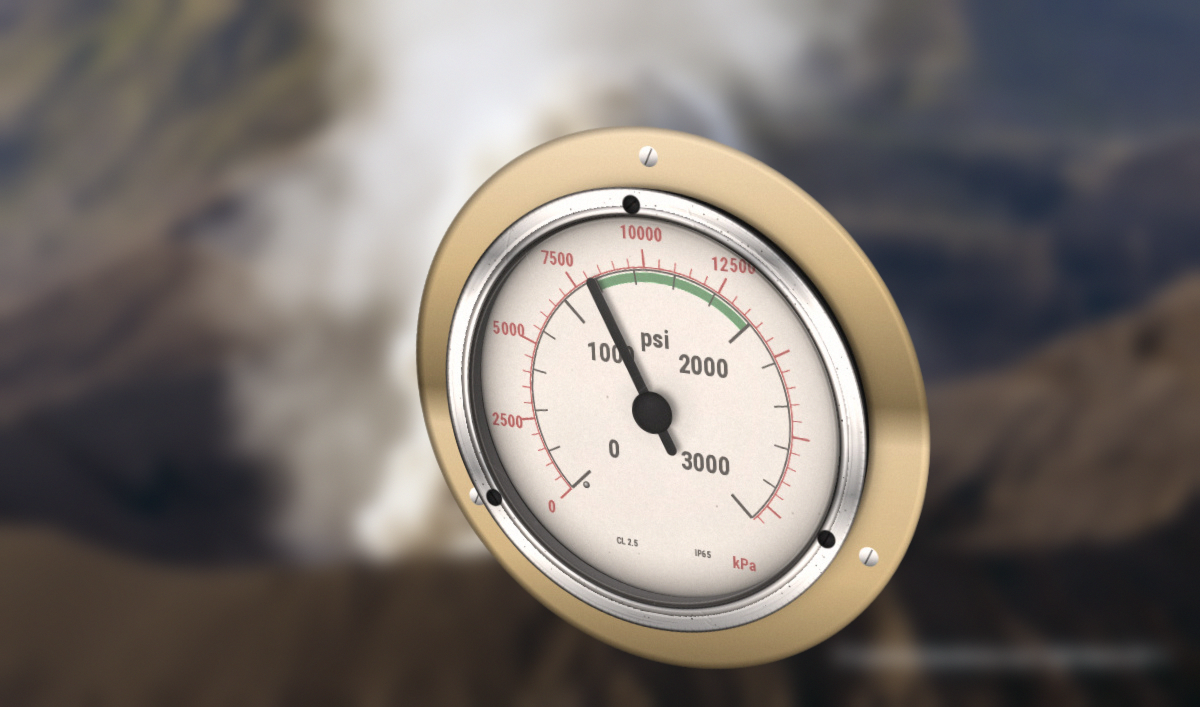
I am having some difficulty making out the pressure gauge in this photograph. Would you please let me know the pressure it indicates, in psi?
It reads 1200 psi
